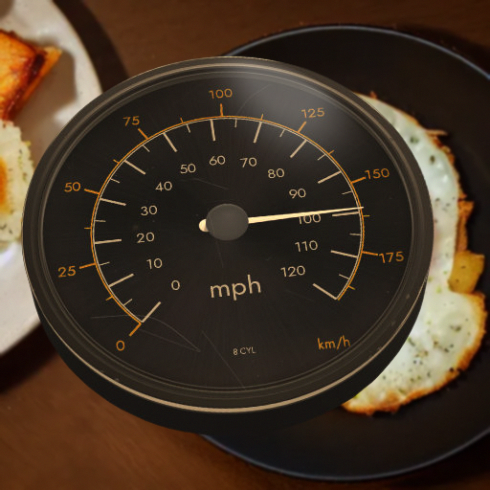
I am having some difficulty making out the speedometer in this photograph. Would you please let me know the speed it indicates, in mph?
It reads 100 mph
